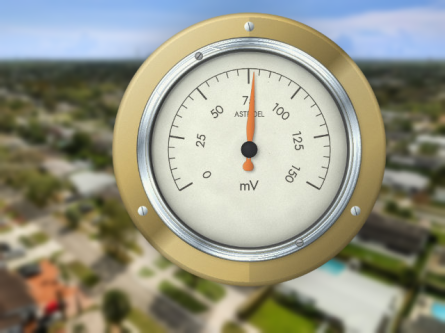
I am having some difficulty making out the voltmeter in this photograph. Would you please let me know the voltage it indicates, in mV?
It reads 77.5 mV
